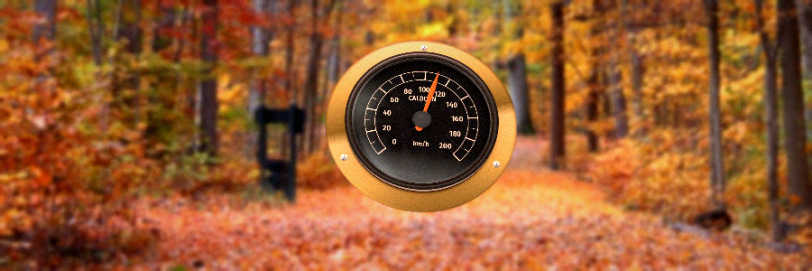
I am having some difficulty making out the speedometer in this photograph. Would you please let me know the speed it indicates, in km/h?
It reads 110 km/h
